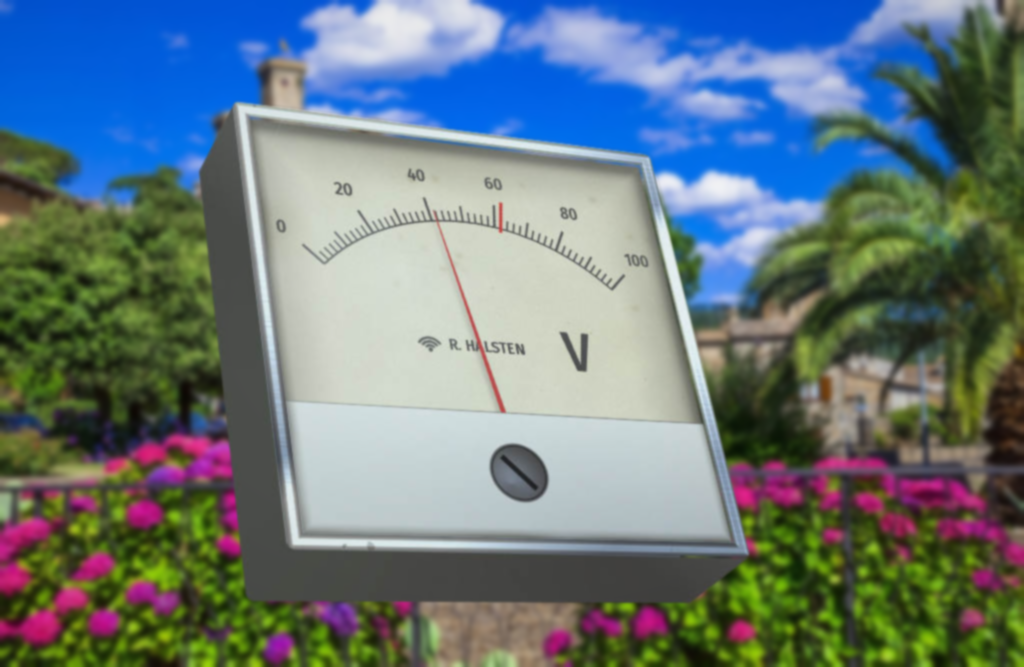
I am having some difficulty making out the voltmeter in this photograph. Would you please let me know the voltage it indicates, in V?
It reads 40 V
